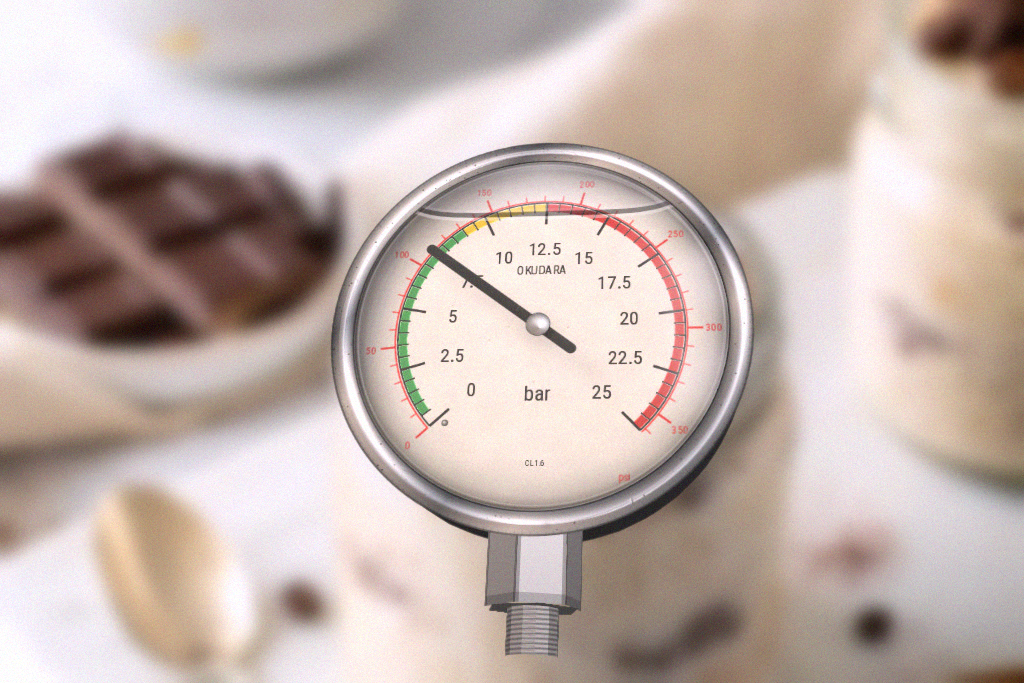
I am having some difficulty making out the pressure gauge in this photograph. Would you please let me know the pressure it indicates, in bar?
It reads 7.5 bar
